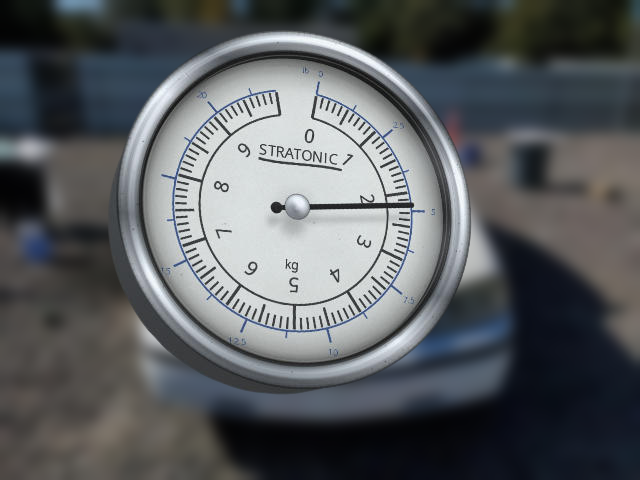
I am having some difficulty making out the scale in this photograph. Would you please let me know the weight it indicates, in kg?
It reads 2.2 kg
